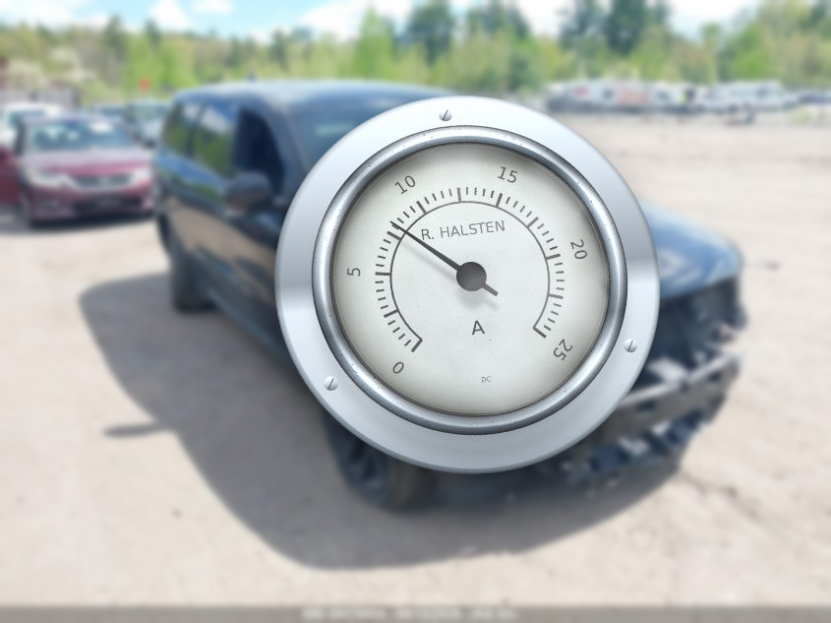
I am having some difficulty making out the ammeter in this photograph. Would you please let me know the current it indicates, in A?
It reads 8 A
